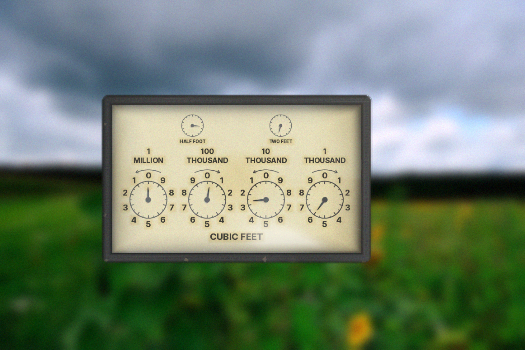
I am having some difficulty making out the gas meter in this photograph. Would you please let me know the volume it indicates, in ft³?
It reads 2600 ft³
